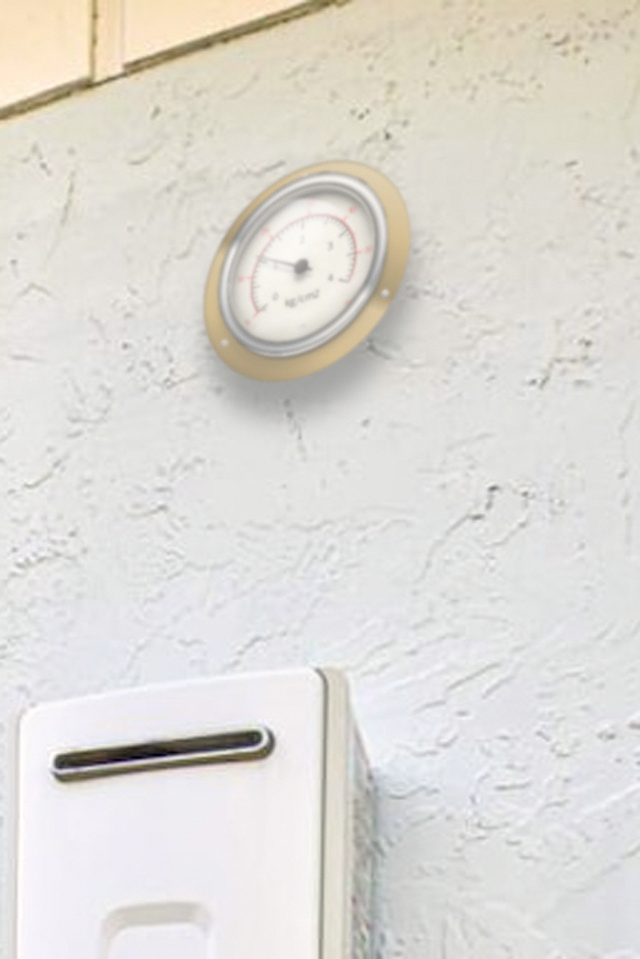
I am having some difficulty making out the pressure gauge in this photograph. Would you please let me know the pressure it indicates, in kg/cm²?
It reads 1 kg/cm²
